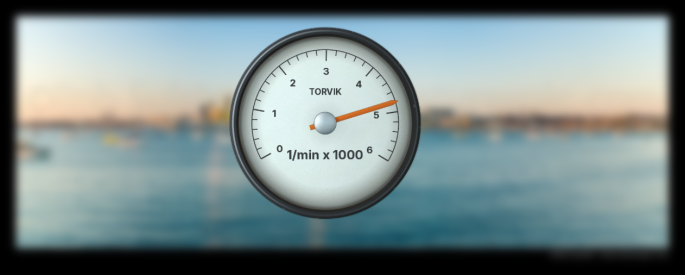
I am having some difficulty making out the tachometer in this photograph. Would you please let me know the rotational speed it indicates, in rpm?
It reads 4800 rpm
